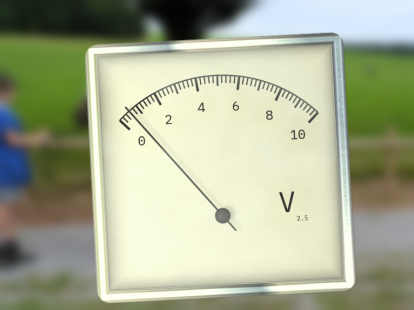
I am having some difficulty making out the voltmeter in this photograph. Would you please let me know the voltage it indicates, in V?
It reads 0.6 V
